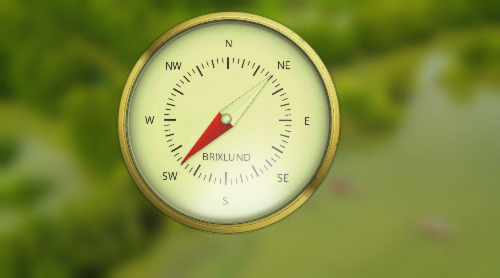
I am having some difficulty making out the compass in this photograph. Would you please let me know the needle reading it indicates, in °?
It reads 225 °
